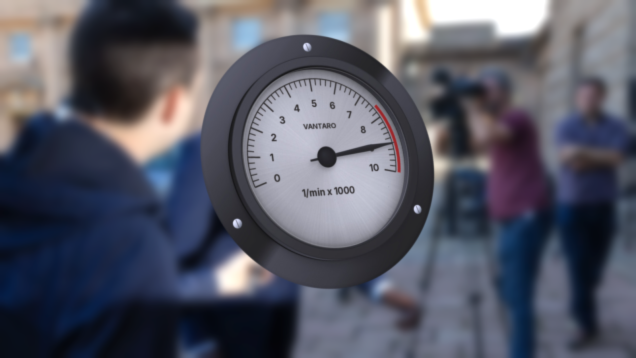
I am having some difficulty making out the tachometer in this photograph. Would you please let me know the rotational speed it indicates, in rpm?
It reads 9000 rpm
